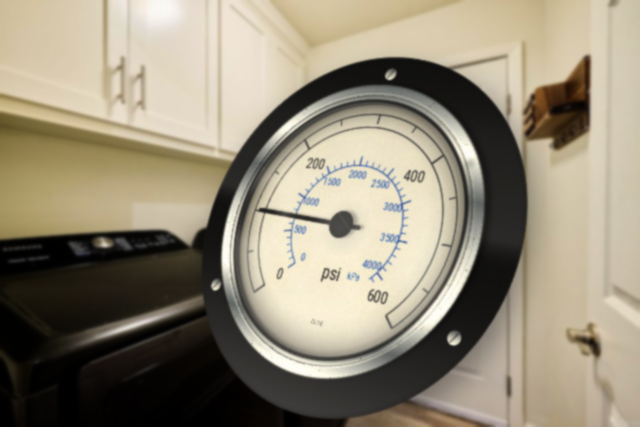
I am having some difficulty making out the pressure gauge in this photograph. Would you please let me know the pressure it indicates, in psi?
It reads 100 psi
